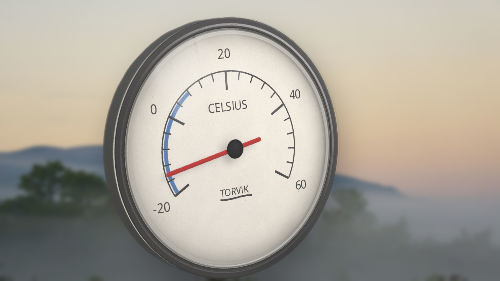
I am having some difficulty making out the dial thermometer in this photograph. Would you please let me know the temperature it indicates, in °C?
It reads -14 °C
